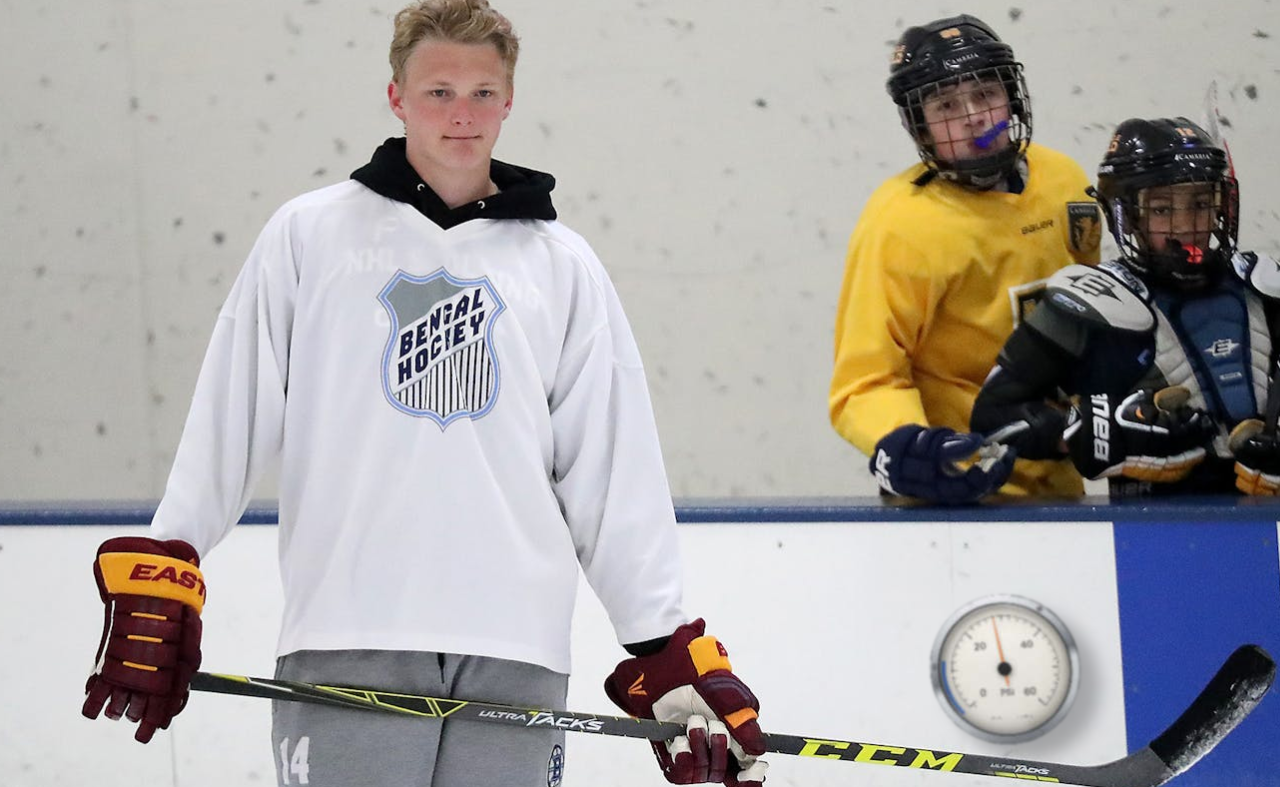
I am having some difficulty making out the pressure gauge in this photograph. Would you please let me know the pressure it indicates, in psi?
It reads 28 psi
